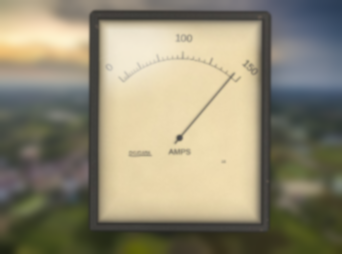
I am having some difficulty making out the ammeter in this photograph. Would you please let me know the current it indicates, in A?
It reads 145 A
